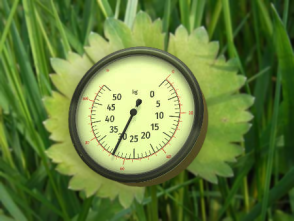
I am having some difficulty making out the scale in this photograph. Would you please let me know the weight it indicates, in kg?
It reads 30 kg
